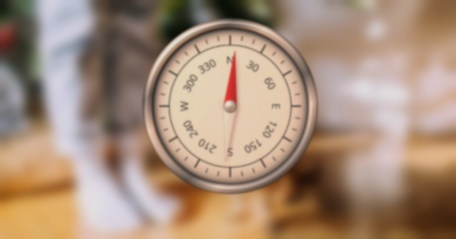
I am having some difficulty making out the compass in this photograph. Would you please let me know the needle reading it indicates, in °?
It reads 5 °
